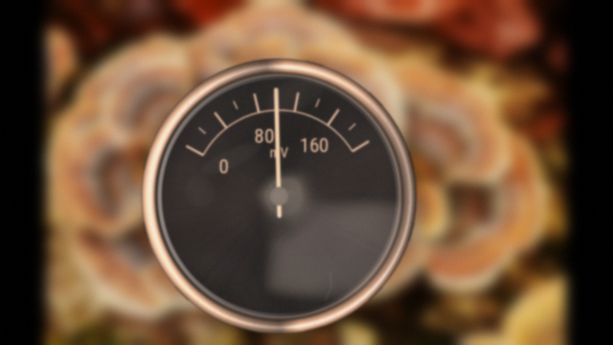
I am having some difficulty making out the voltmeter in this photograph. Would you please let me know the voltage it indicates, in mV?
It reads 100 mV
